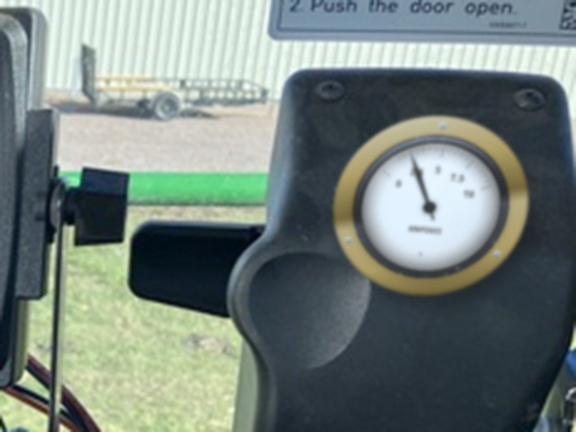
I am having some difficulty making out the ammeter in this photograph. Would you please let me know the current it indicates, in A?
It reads 2.5 A
